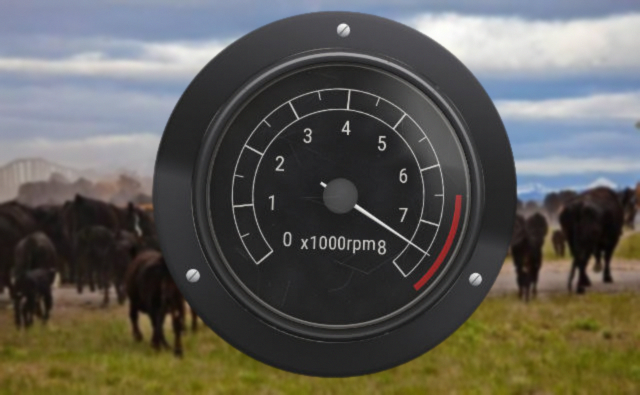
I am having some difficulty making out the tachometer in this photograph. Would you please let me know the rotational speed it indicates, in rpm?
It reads 7500 rpm
